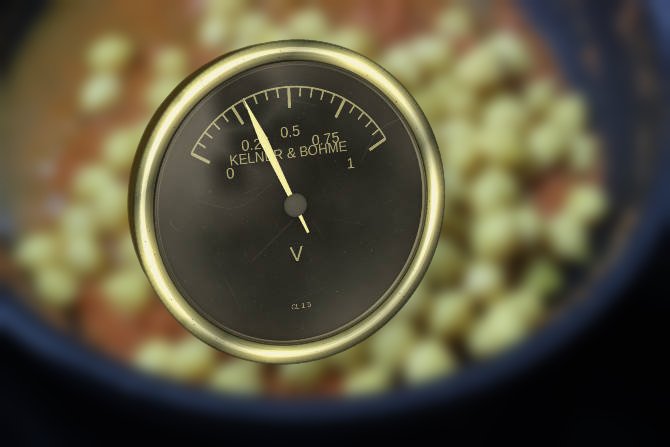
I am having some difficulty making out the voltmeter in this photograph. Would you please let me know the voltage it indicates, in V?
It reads 0.3 V
